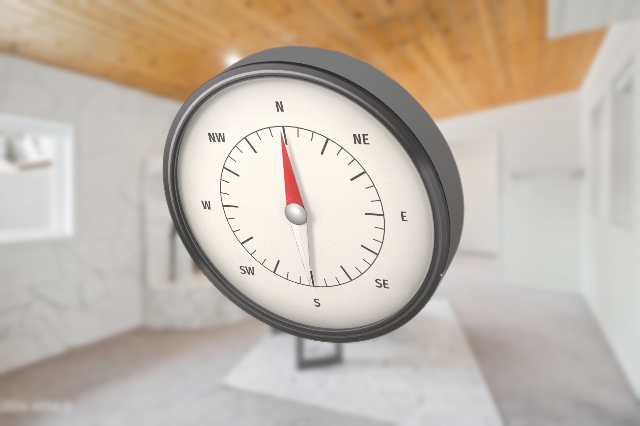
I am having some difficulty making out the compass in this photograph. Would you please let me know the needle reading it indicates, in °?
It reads 0 °
